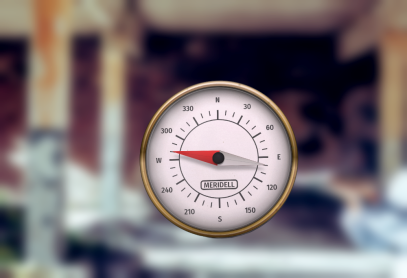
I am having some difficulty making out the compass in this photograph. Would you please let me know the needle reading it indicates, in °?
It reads 280 °
